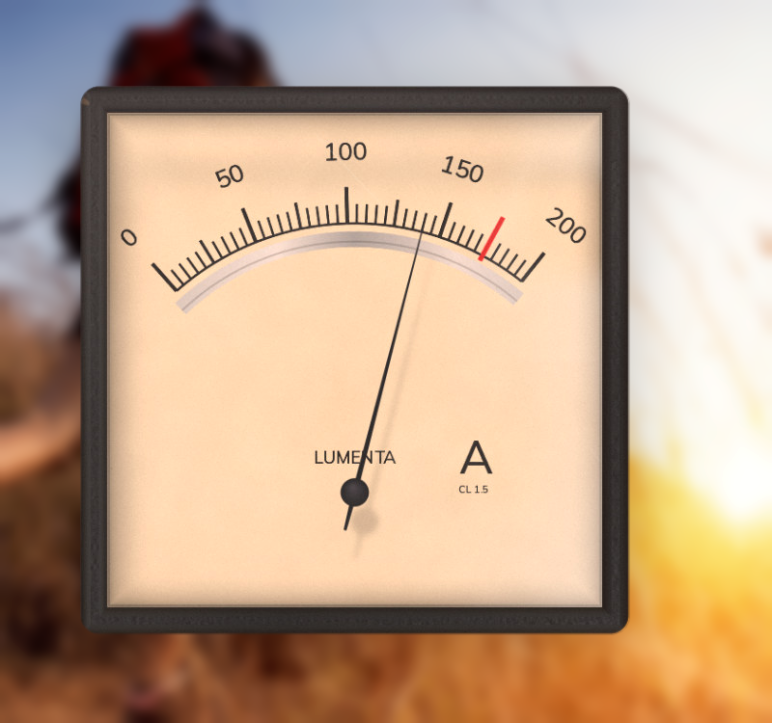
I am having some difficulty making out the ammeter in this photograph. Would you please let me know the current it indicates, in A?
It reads 140 A
